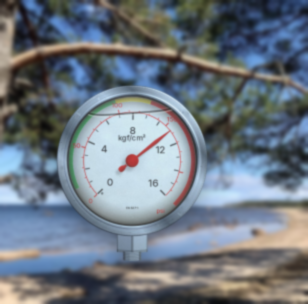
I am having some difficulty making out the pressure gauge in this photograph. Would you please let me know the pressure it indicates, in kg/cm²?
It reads 11 kg/cm²
